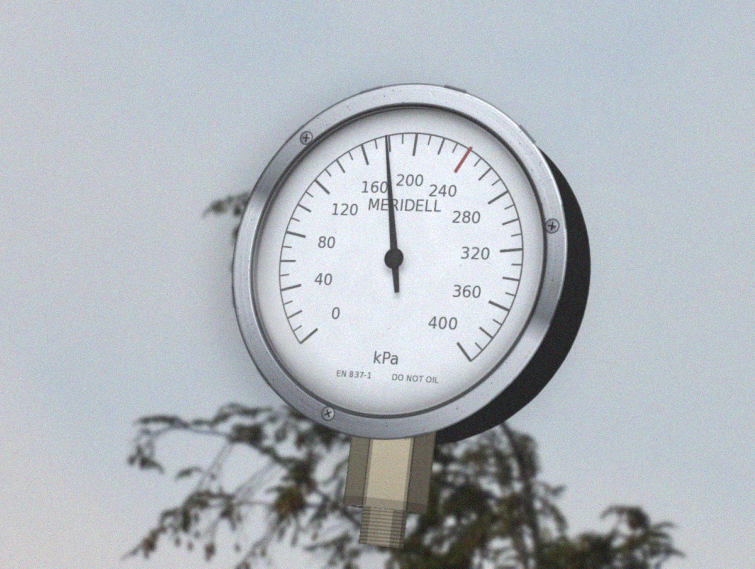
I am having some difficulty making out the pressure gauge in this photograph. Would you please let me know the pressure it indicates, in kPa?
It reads 180 kPa
